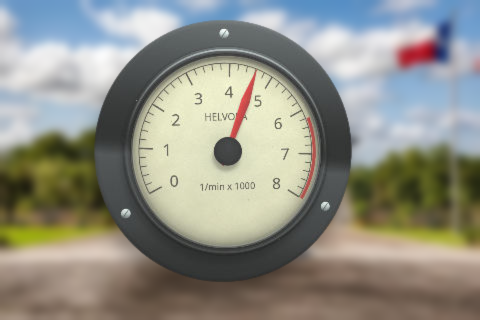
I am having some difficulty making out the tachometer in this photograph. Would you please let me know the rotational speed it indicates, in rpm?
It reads 4600 rpm
